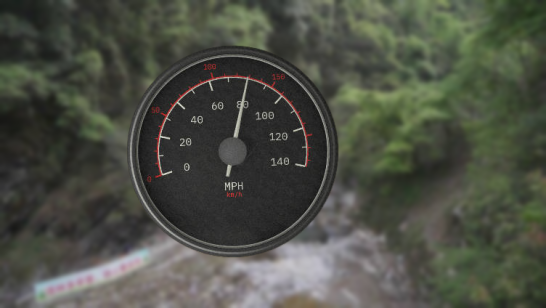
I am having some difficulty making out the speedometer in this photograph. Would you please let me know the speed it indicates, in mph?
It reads 80 mph
